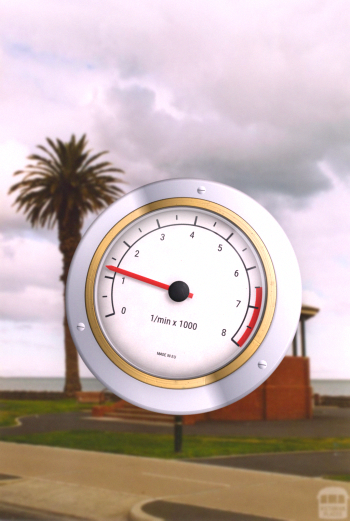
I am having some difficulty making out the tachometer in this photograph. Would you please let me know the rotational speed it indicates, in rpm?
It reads 1250 rpm
